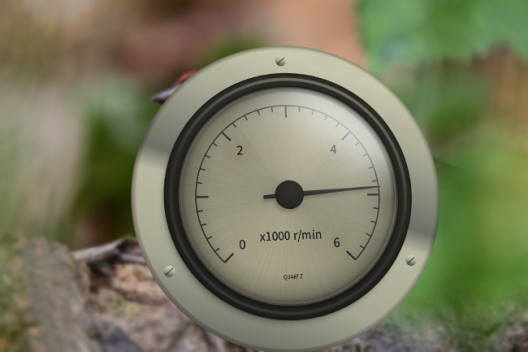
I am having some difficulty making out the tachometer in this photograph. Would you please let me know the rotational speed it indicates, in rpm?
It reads 4900 rpm
